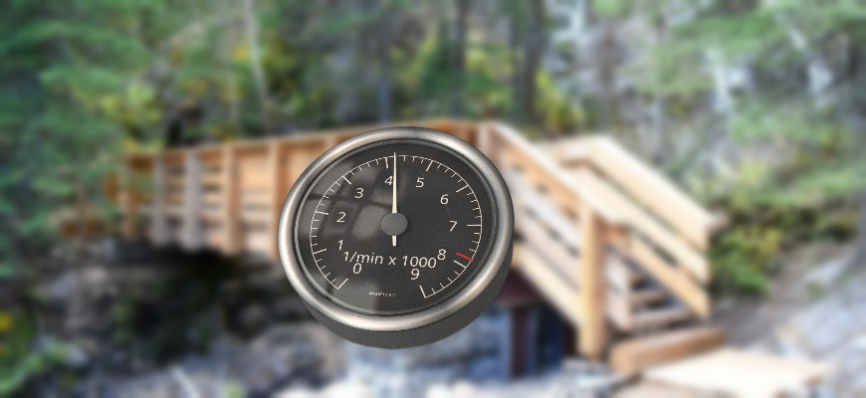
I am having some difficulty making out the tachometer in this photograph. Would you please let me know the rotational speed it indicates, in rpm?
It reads 4200 rpm
